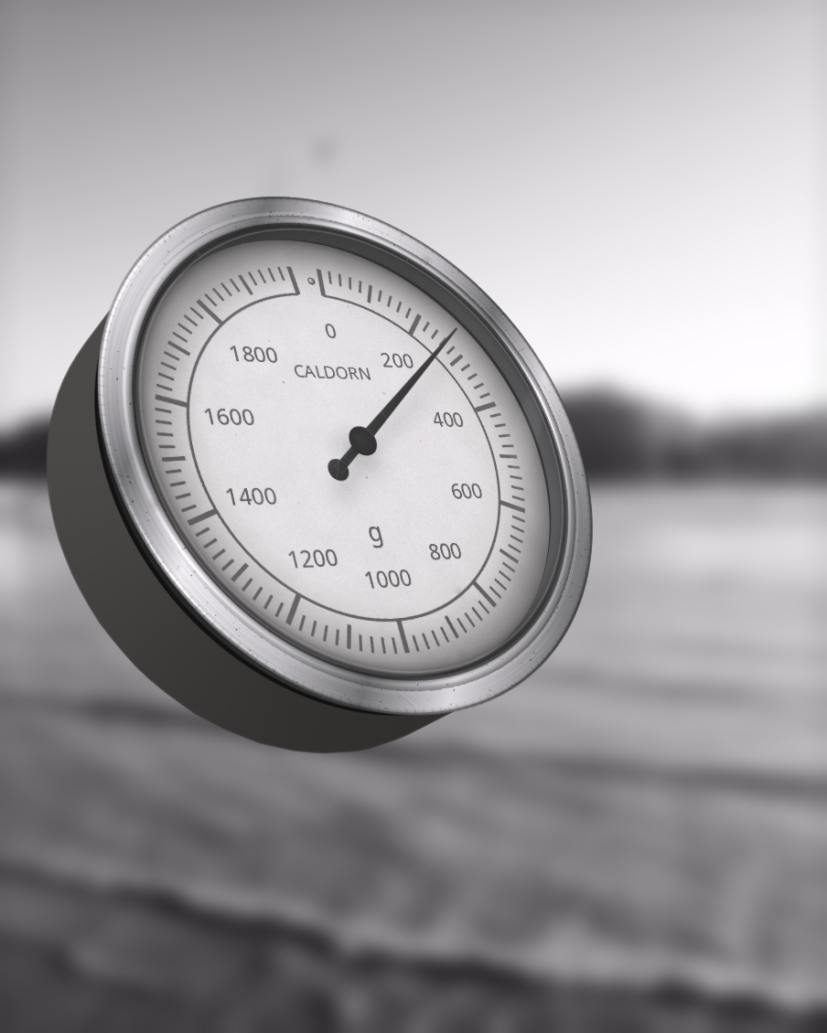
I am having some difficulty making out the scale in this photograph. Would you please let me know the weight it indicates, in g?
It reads 260 g
